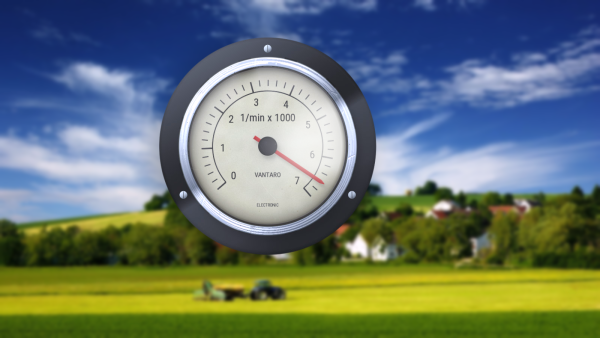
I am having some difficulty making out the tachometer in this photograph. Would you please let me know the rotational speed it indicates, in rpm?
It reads 6600 rpm
